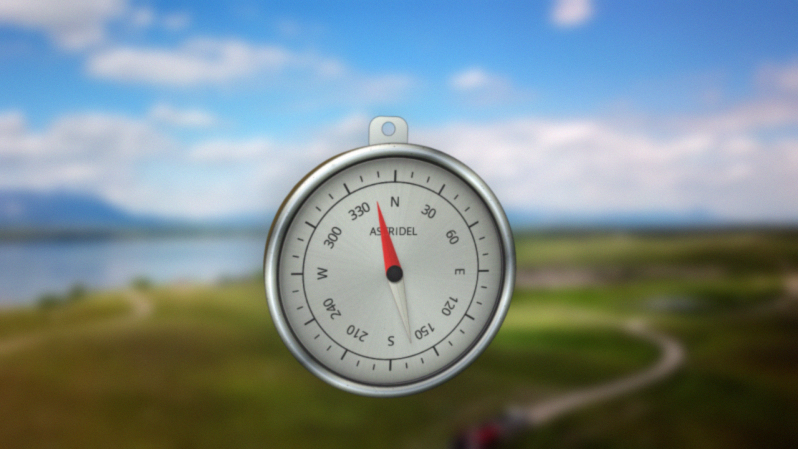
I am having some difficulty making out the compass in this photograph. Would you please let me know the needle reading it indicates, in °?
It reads 345 °
